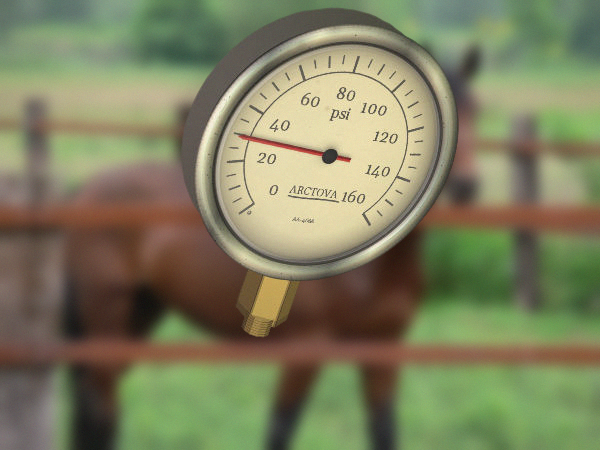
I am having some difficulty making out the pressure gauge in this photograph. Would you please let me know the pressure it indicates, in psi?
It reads 30 psi
